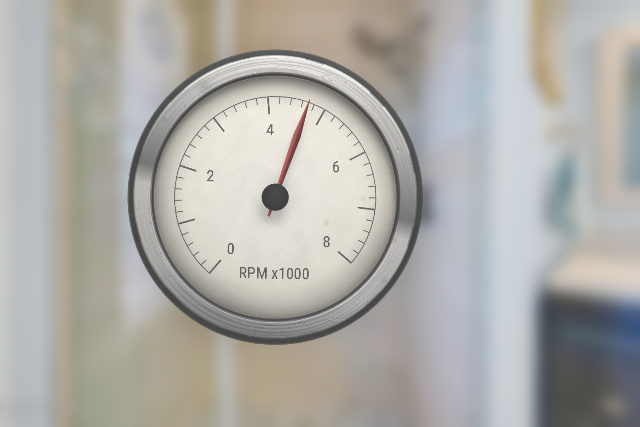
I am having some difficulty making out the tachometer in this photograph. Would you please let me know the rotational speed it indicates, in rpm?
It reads 4700 rpm
